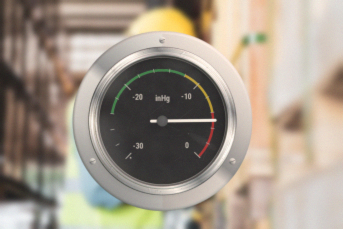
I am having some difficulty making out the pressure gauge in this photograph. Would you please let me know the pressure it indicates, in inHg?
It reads -5 inHg
